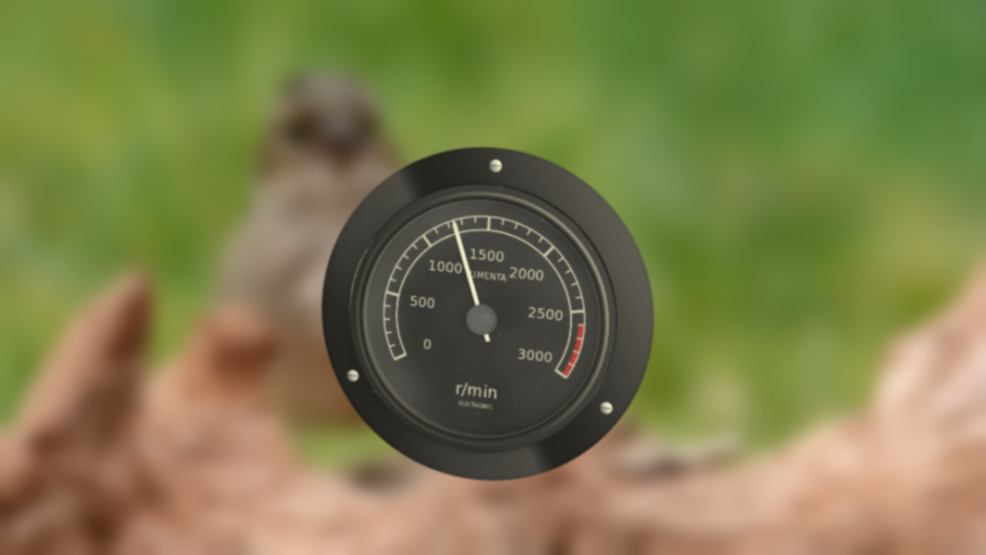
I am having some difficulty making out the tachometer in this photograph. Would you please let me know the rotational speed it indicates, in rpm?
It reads 1250 rpm
